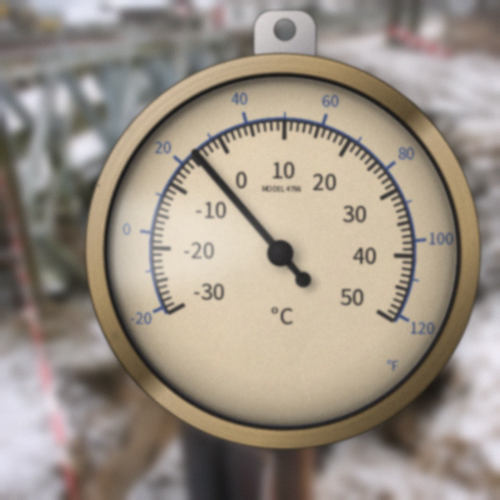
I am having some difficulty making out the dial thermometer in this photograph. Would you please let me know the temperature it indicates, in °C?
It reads -4 °C
